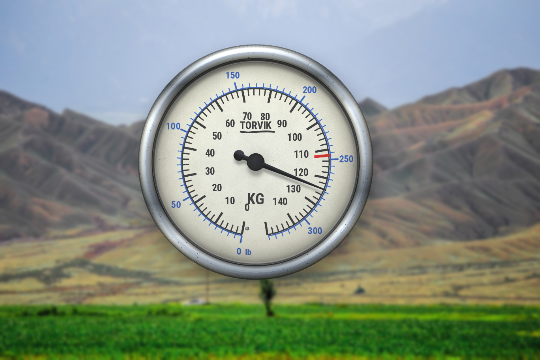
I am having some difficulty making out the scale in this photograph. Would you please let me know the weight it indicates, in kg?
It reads 124 kg
